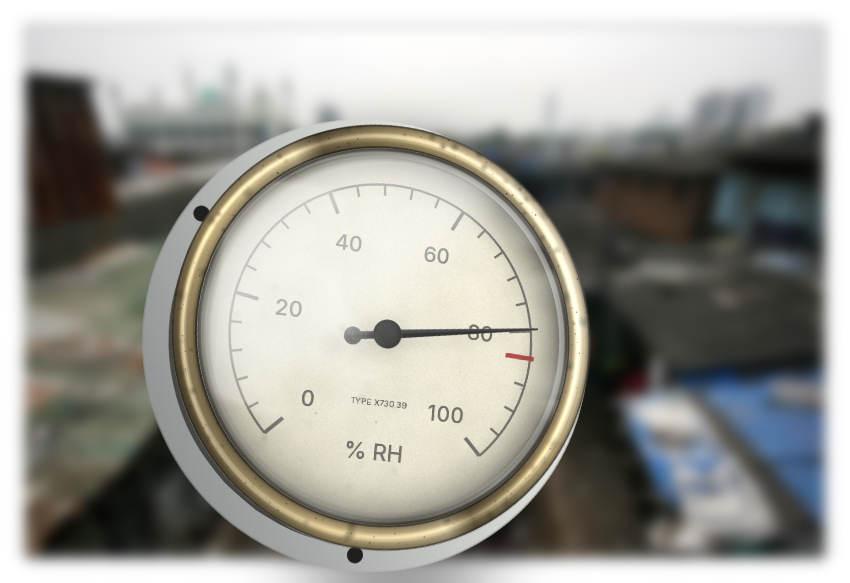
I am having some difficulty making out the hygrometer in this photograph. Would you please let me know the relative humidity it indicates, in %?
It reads 80 %
